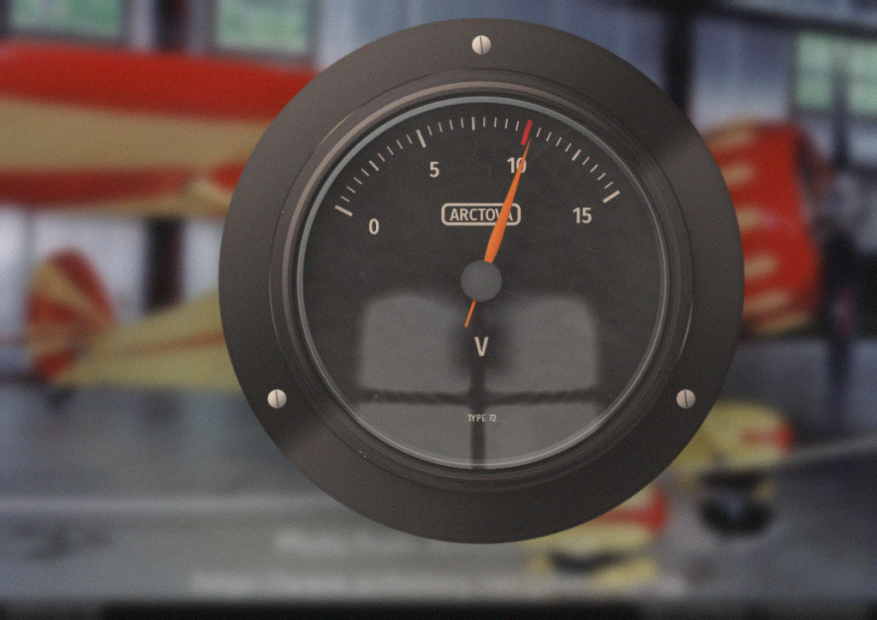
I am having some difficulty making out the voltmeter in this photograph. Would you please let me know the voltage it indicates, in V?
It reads 10.25 V
